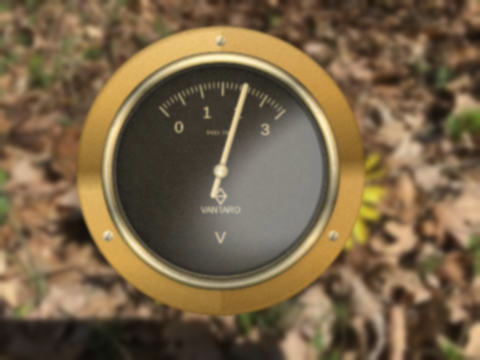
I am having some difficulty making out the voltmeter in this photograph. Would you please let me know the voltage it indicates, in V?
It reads 2 V
